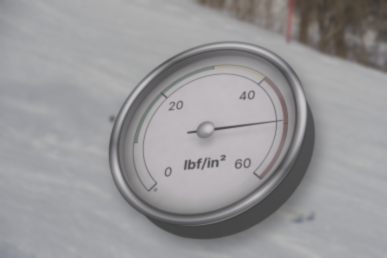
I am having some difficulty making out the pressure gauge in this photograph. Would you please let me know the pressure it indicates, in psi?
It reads 50 psi
